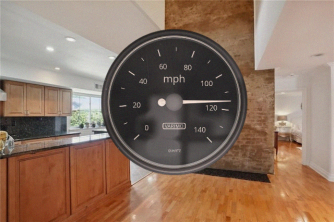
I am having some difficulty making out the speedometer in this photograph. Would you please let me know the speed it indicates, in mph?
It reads 115 mph
